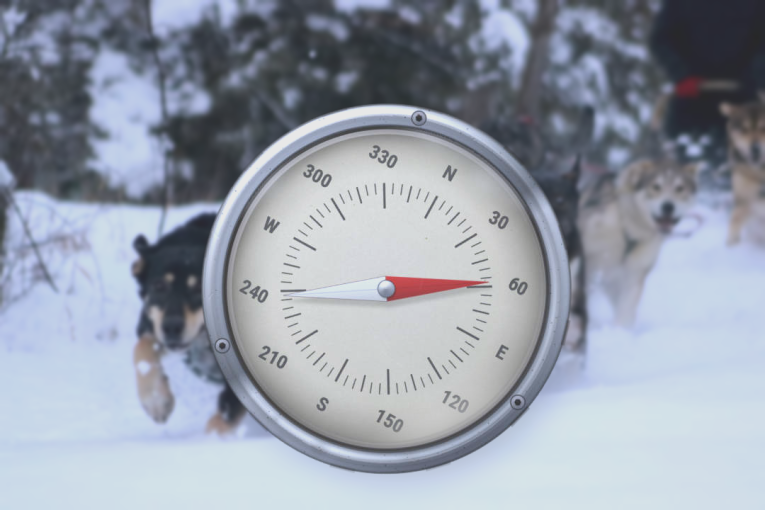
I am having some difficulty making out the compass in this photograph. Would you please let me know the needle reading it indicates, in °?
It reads 57.5 °
